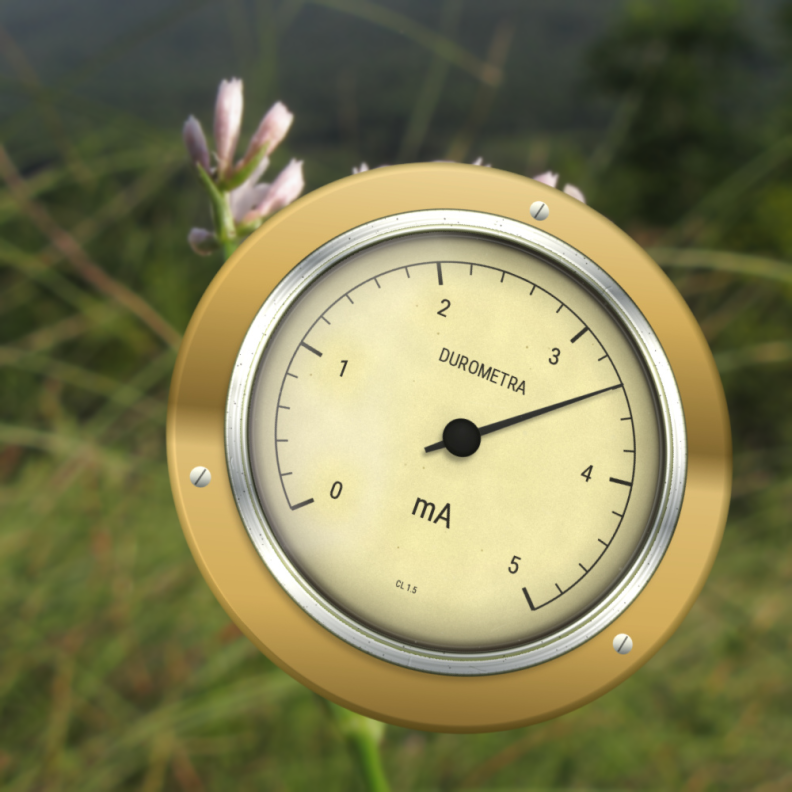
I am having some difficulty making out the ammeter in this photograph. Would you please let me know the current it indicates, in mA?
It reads 3.4 mA
